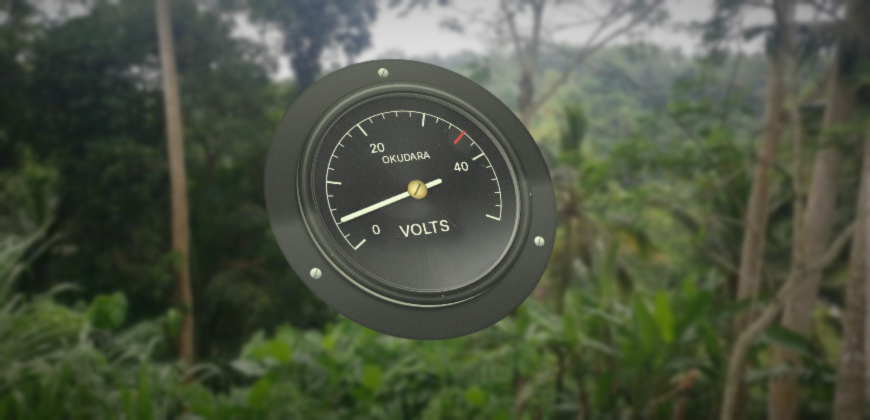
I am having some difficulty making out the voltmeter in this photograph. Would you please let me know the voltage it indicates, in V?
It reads 4 V
